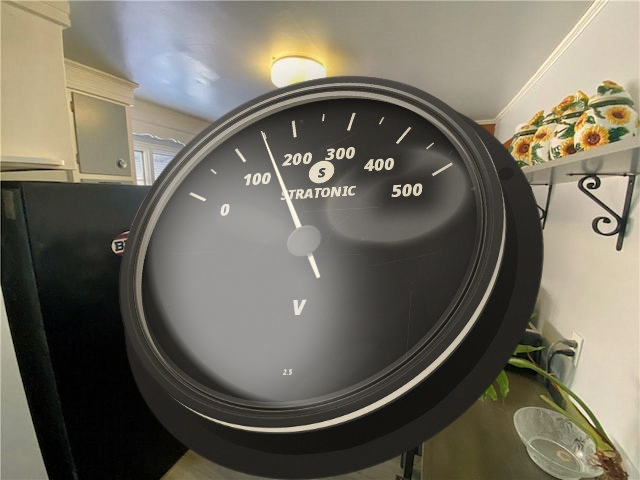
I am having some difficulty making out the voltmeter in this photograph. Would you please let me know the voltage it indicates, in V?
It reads 150 V
